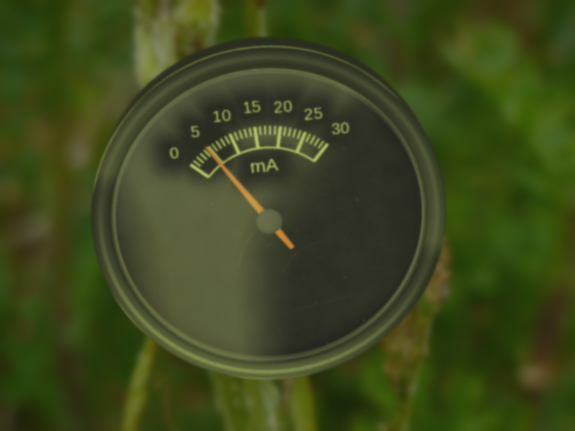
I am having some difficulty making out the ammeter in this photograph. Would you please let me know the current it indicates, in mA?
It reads 5 mA
